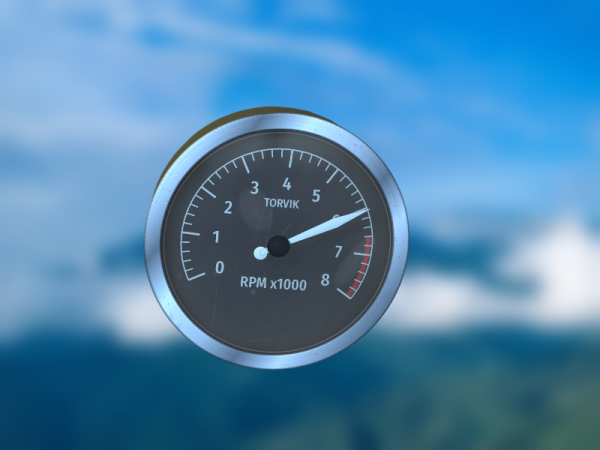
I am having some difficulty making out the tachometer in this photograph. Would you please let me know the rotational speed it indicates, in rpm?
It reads 6000 rpm
